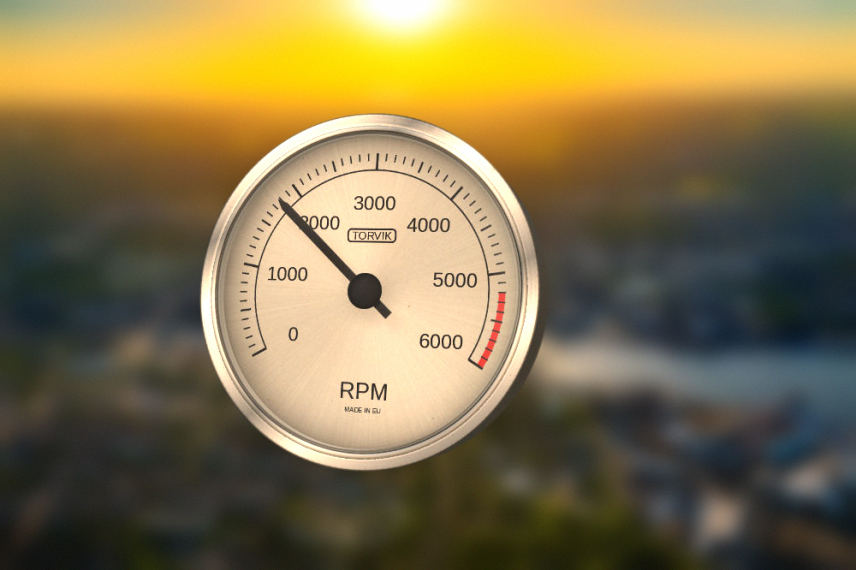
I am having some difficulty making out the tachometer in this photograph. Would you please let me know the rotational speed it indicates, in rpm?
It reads 1800 rpm
